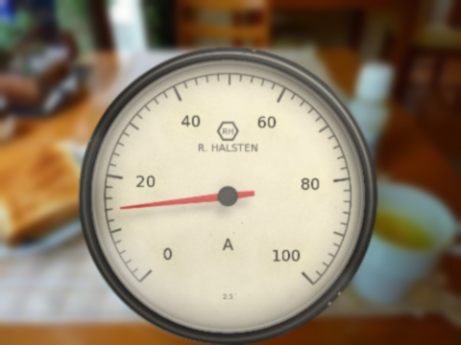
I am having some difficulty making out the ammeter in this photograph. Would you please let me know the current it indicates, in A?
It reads 14 A
